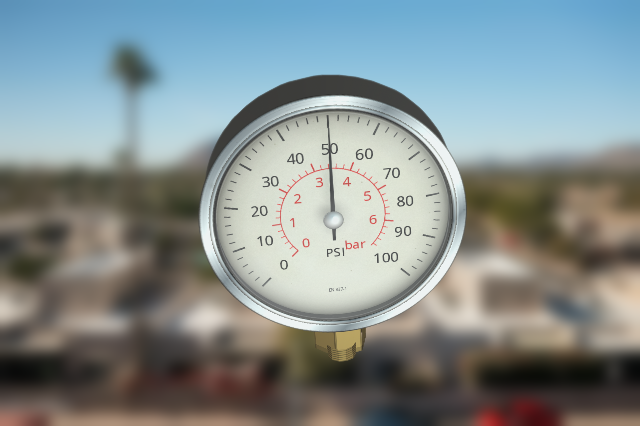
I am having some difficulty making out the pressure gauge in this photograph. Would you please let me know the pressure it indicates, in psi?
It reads 50 psi
